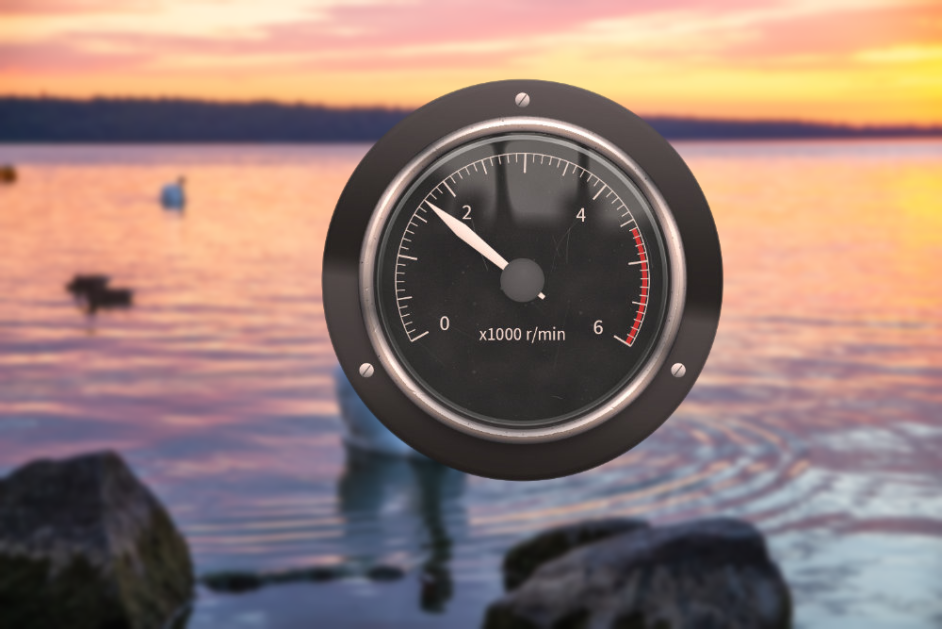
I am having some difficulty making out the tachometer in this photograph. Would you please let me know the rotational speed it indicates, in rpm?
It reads 1700 rpm
